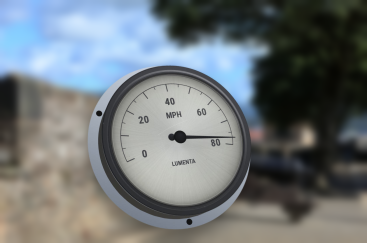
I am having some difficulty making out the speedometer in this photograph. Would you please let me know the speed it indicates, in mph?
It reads 77.5 mph
